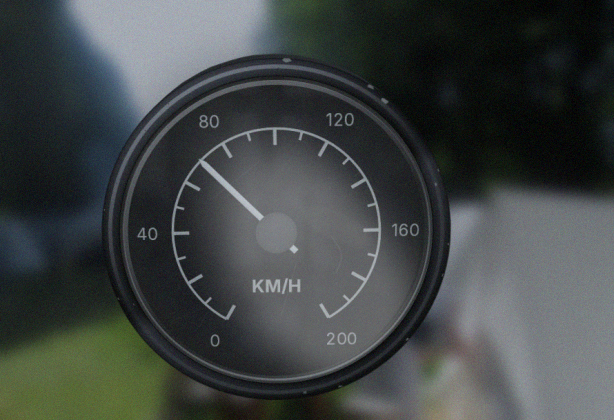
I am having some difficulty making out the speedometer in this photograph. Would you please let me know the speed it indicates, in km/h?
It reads 70 km/h
